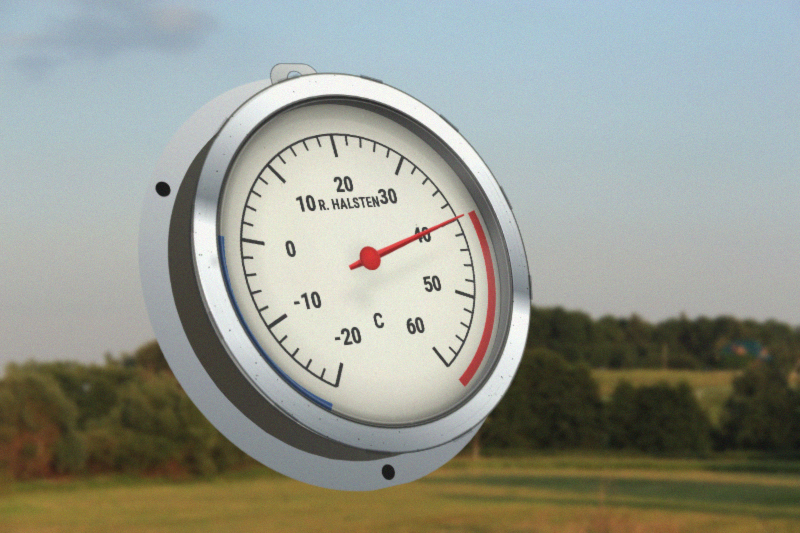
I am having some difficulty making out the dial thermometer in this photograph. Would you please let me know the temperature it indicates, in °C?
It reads 40 °C
